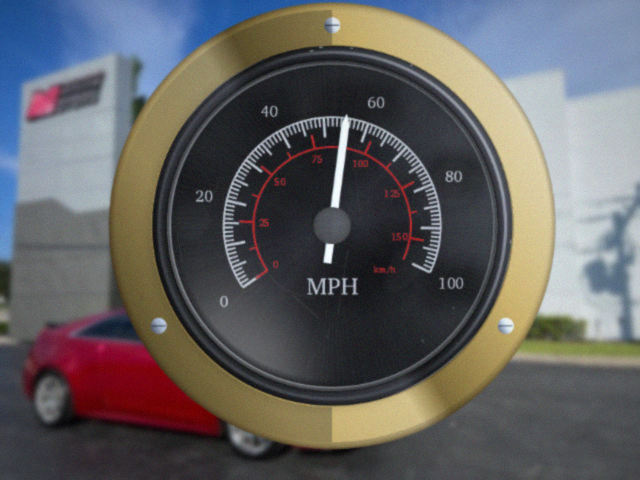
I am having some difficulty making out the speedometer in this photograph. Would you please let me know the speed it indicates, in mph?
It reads 55 mph
